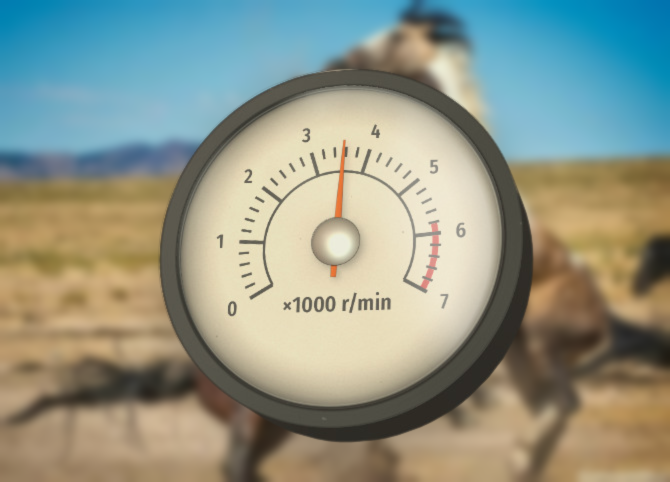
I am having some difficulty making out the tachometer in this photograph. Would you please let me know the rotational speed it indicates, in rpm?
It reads 3600 rpm
